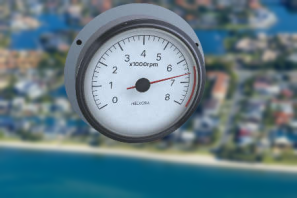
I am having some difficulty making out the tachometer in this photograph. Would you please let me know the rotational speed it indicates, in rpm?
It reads 6600 rpm
